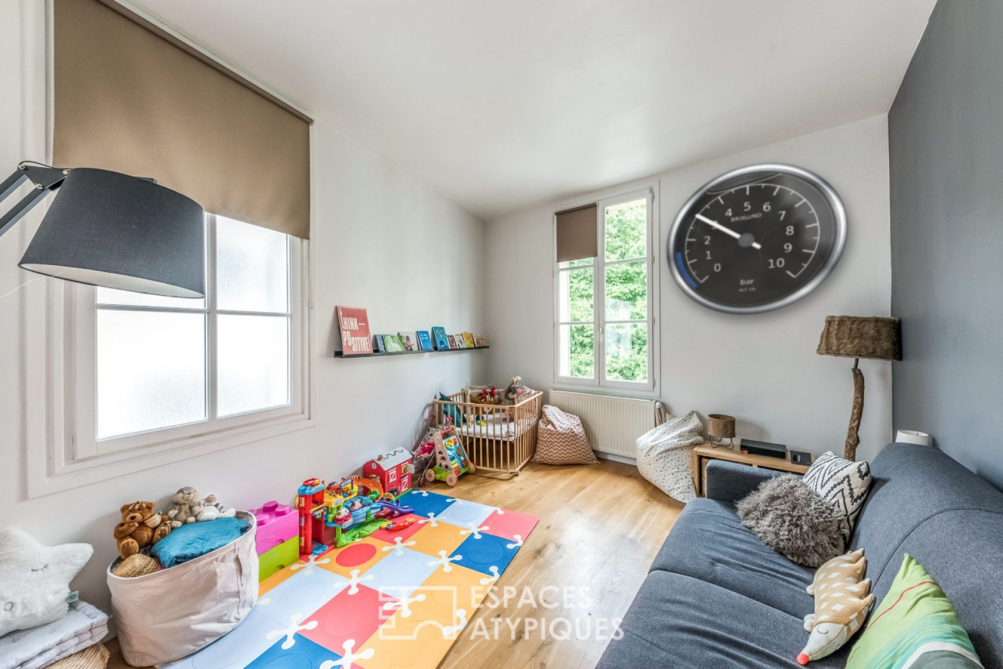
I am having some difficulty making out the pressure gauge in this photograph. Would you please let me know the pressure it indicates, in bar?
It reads 3 bar
